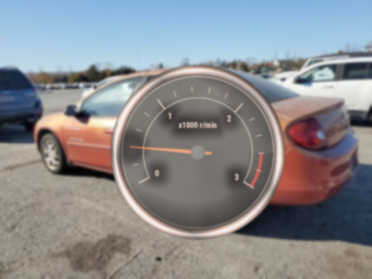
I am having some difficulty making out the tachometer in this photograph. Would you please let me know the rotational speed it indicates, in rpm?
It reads 400 rpm
